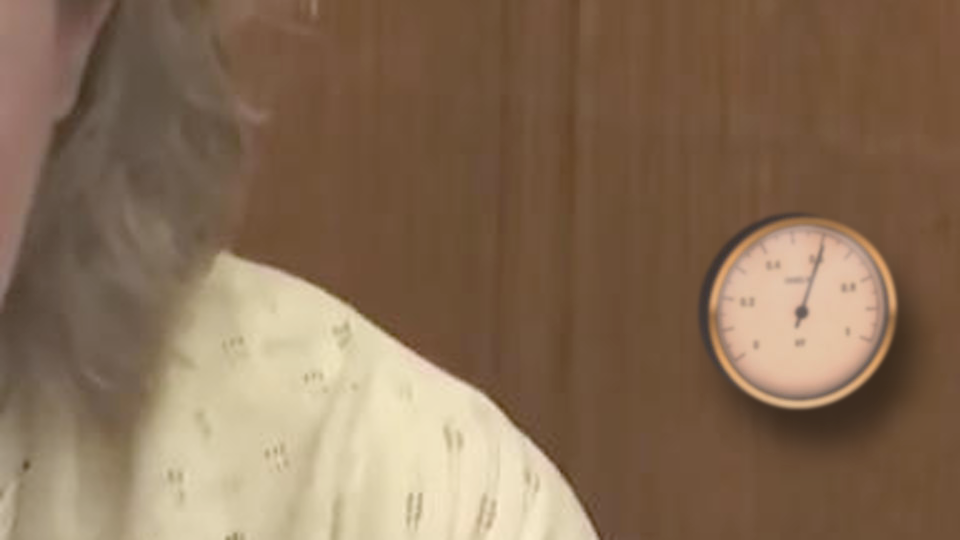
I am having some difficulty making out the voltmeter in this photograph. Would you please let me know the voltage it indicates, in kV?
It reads 0.6 kV
